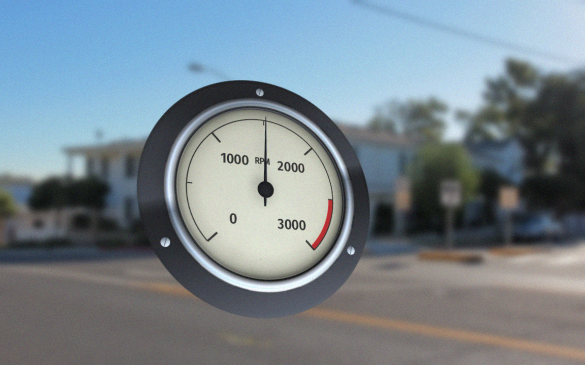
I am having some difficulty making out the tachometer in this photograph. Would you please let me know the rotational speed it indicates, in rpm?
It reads 1500 rpm
